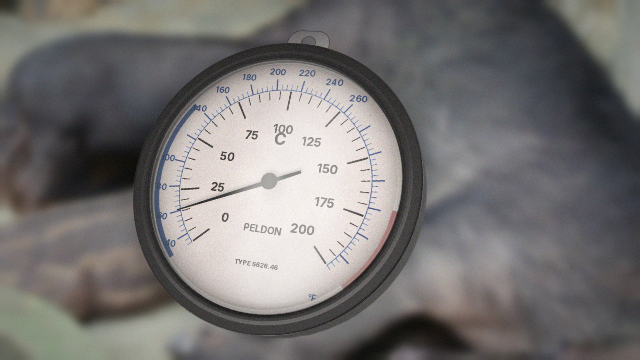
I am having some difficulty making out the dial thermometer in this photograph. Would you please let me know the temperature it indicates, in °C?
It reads 15 °C
